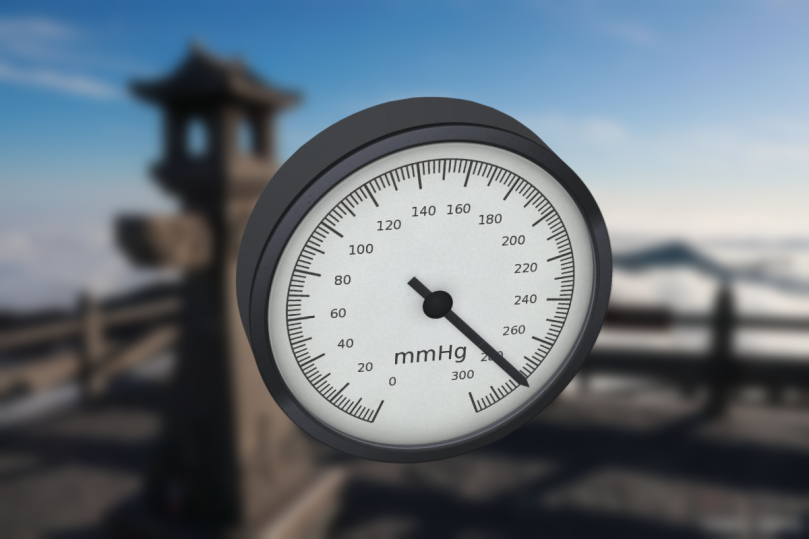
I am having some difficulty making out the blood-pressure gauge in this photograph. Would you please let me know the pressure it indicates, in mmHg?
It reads 278 mmHg
